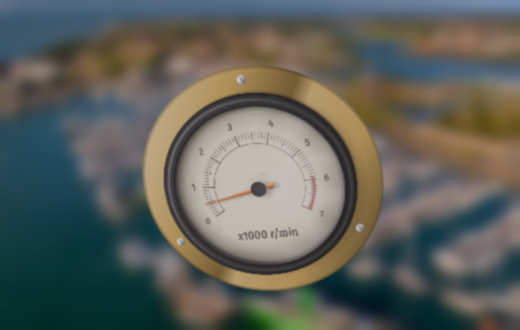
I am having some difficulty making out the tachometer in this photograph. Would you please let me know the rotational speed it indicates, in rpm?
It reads 500 rpm
